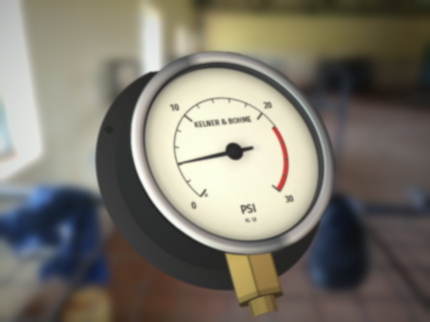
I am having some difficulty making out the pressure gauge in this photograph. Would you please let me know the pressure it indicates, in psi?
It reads 4 psi
